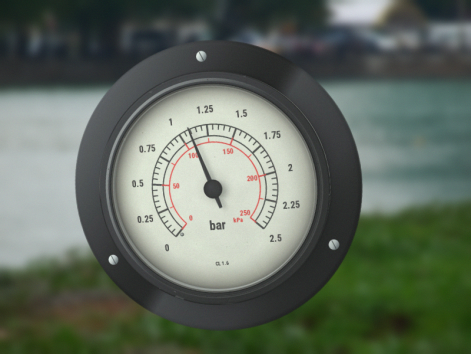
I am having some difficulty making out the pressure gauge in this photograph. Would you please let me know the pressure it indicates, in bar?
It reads 1.1 bar
